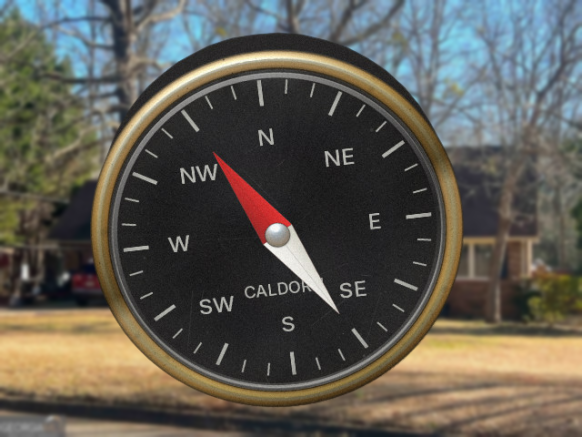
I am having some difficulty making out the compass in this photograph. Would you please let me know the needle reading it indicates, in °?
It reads 330 °
